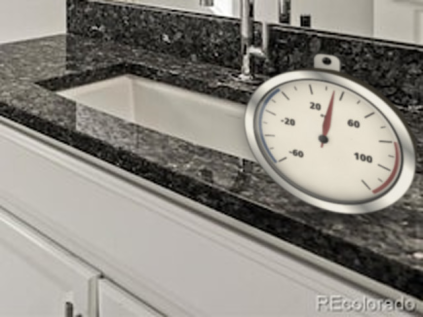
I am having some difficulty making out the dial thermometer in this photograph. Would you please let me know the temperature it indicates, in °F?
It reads 35 °F
